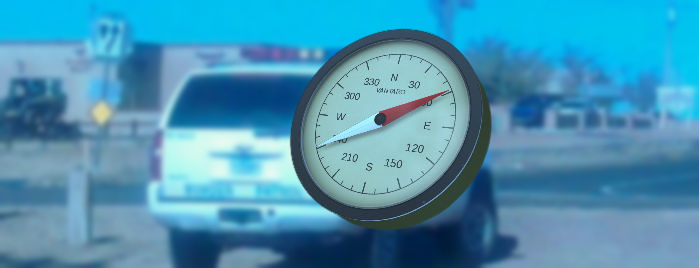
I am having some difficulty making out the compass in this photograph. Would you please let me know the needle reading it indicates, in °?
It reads 60 °
